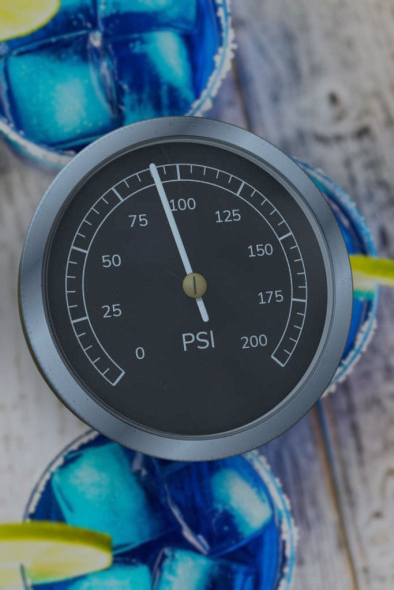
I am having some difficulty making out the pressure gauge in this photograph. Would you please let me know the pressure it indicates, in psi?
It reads 90 psi
